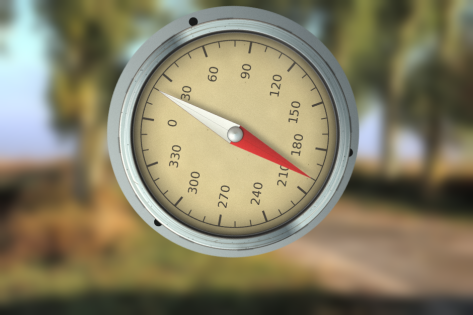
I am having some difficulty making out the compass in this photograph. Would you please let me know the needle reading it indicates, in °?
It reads 200 °
